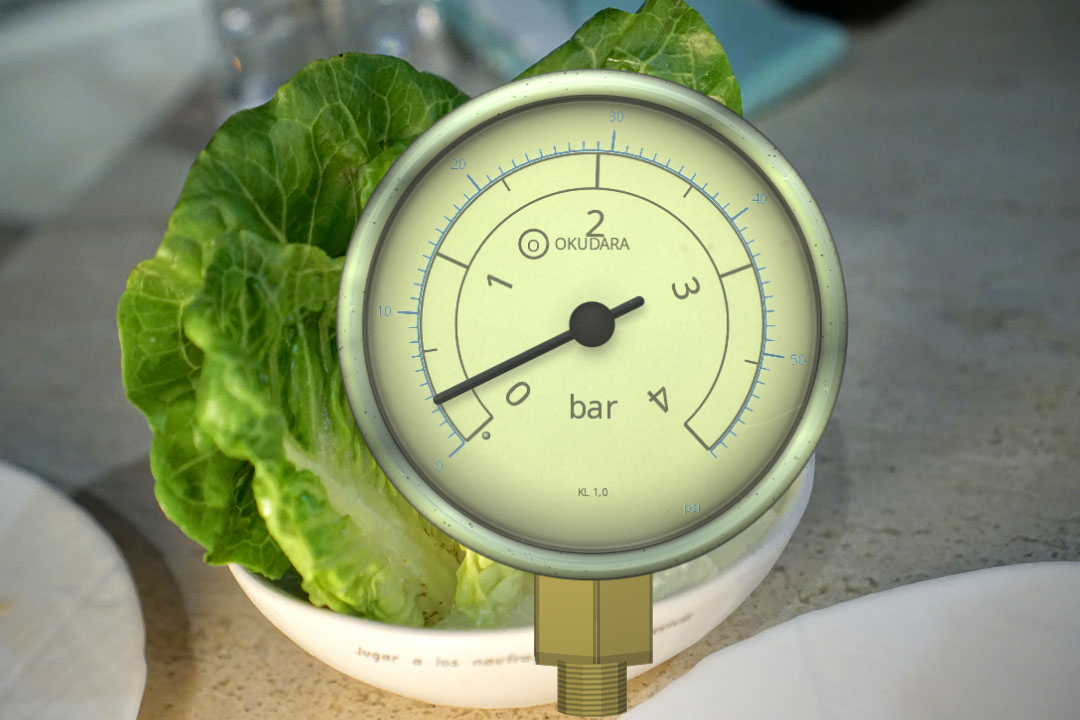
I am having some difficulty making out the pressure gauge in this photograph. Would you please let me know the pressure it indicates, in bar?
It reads 0.25 bar
